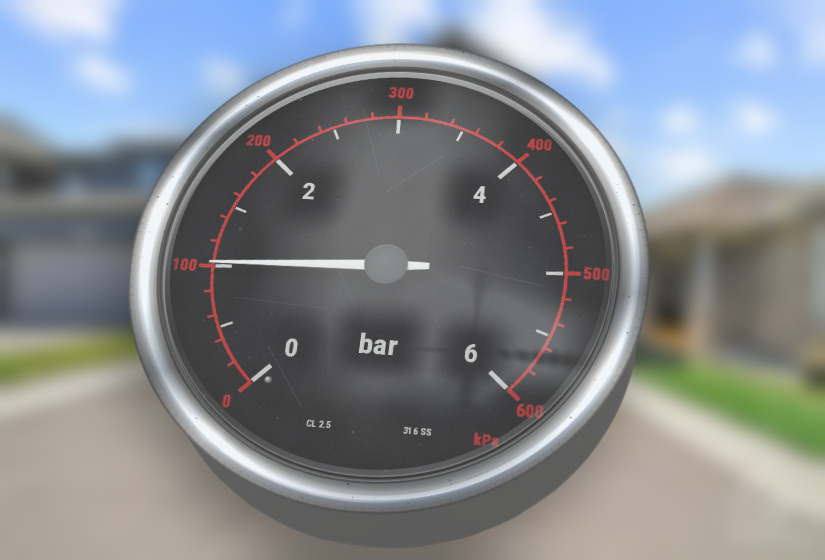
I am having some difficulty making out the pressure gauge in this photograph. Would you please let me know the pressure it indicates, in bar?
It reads 1 bar
